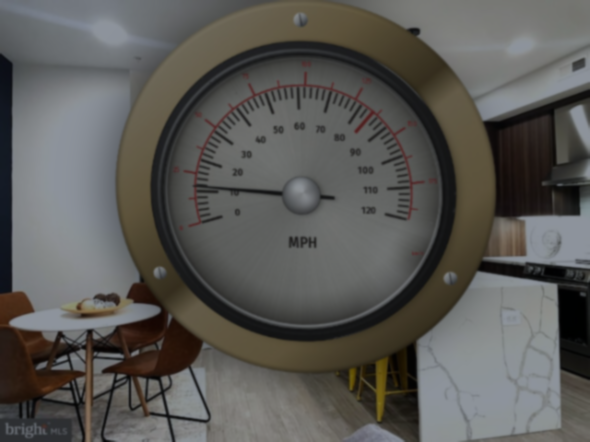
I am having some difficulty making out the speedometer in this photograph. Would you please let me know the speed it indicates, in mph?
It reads 12 mph
